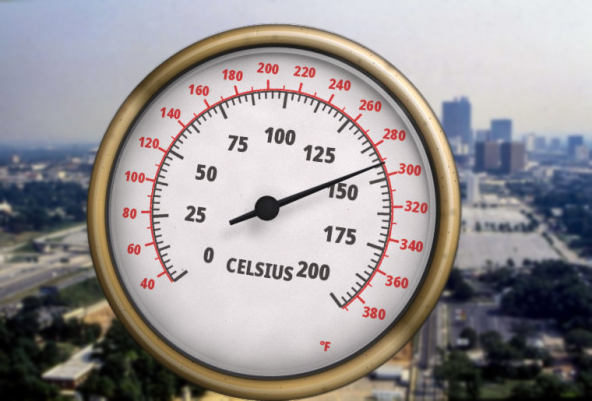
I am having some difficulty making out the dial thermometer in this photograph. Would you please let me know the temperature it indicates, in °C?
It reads 145 °C
